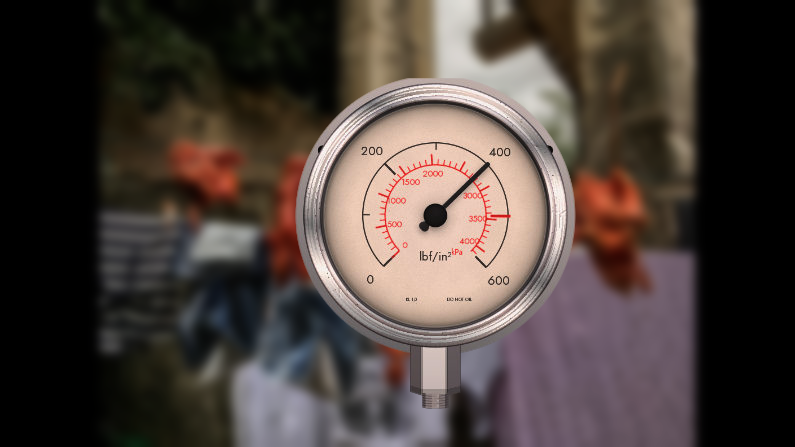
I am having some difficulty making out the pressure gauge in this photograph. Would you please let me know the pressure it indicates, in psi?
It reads 400 psi
